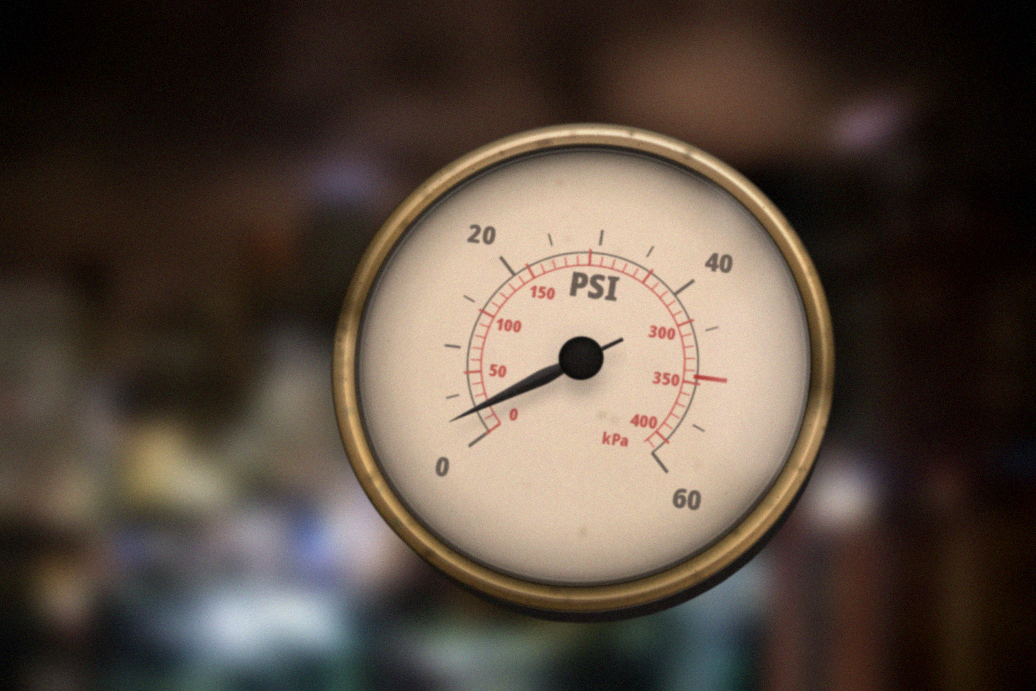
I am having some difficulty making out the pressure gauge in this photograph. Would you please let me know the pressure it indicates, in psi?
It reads 2.5 psi
